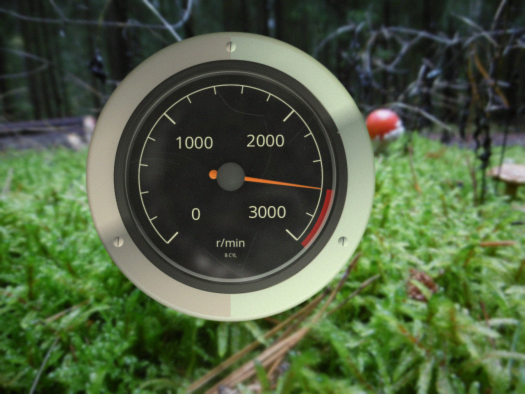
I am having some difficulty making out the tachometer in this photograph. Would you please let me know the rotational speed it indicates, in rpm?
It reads 2600 rpm
